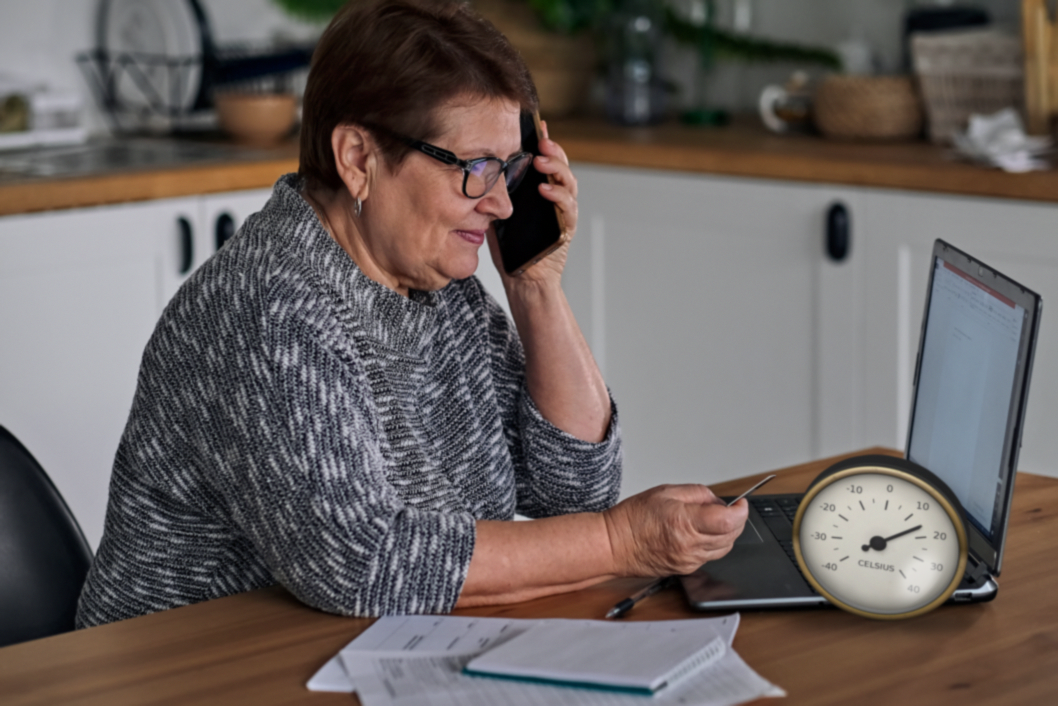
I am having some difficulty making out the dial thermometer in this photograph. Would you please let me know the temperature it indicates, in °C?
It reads 15 °C
